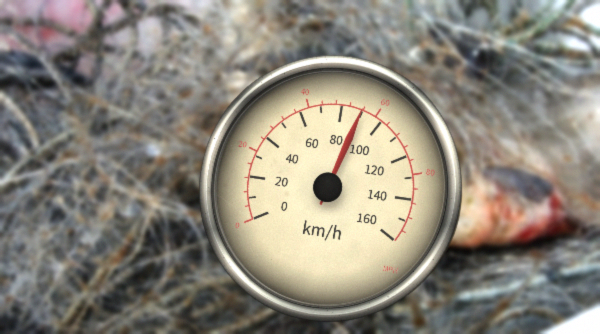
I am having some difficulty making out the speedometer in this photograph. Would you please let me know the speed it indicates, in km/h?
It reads 90 km/h
